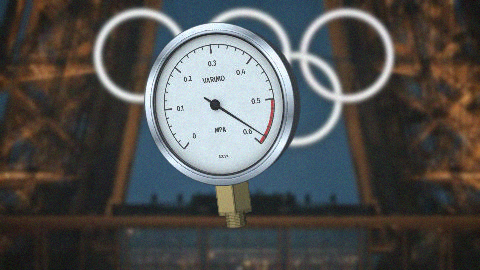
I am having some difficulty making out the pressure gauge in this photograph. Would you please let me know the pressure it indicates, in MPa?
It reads 0.58 MPa
